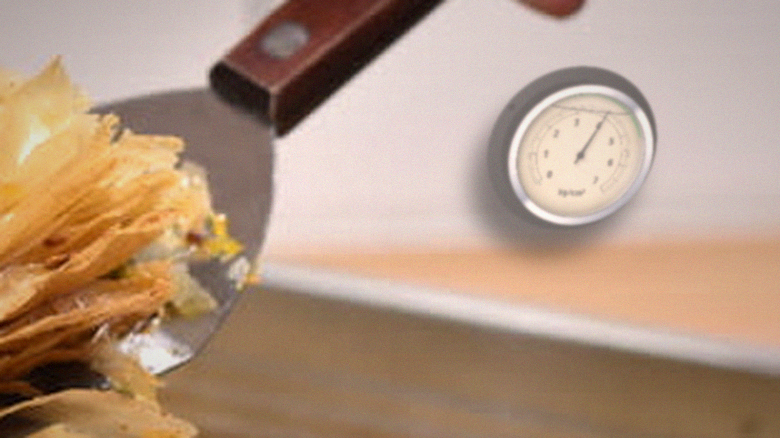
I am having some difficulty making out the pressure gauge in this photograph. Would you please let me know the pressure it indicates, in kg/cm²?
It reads 4 kg/cm²
